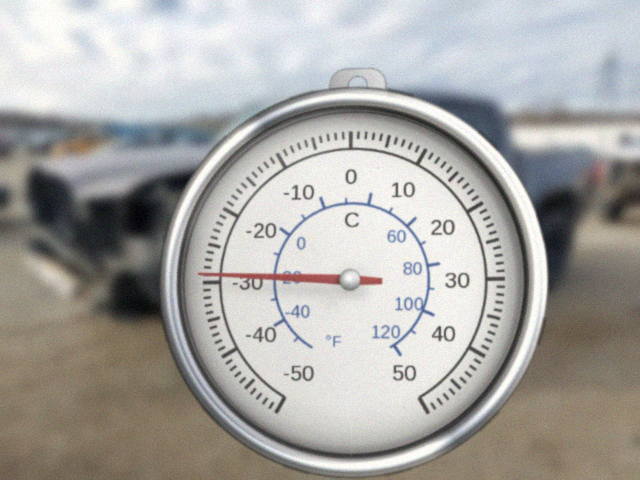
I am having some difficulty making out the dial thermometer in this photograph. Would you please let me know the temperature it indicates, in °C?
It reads -29 °C
